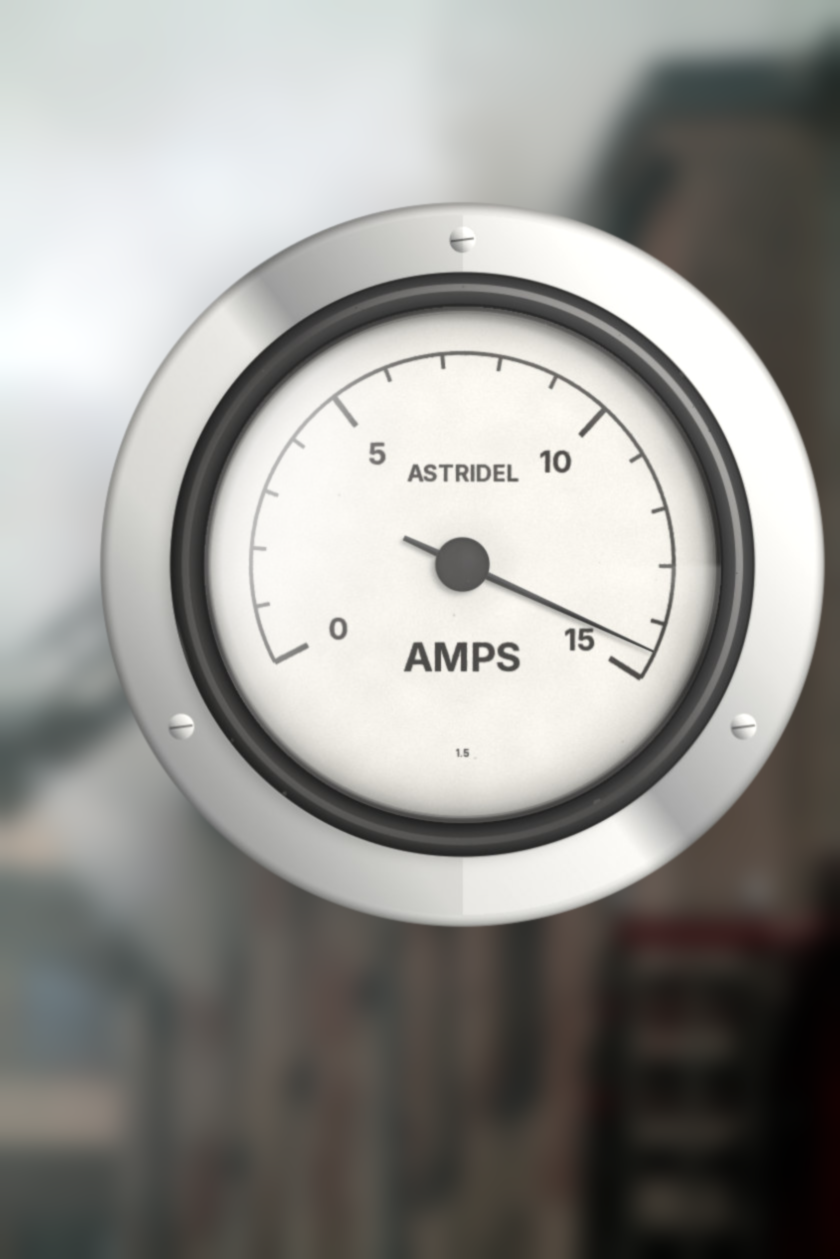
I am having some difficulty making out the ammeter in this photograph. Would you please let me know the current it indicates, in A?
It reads 14.5 A
